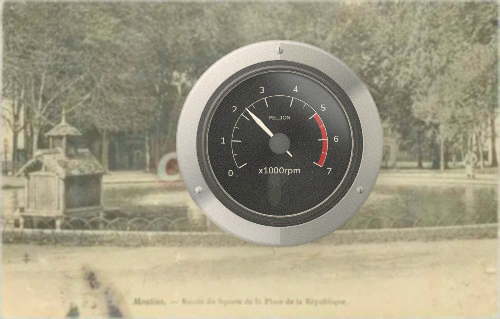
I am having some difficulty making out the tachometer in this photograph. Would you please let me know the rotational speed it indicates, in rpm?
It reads 2250 rpm
